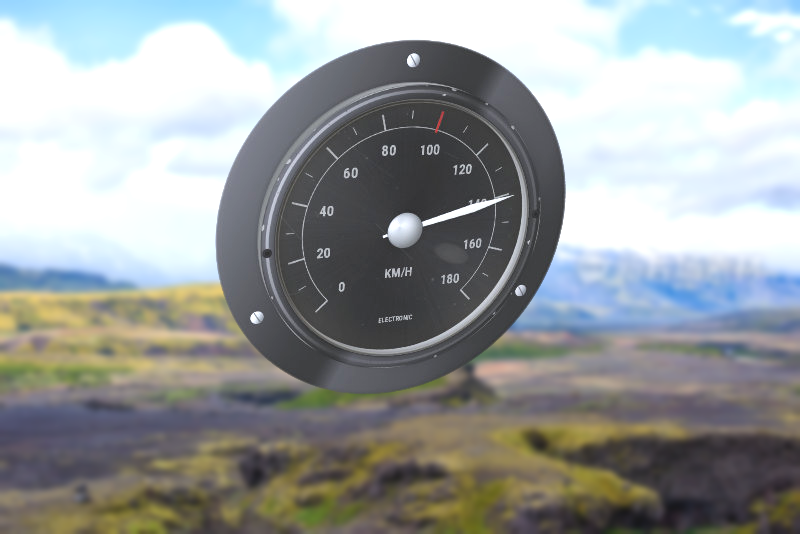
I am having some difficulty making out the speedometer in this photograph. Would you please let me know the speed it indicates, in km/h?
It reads 140 km/h
